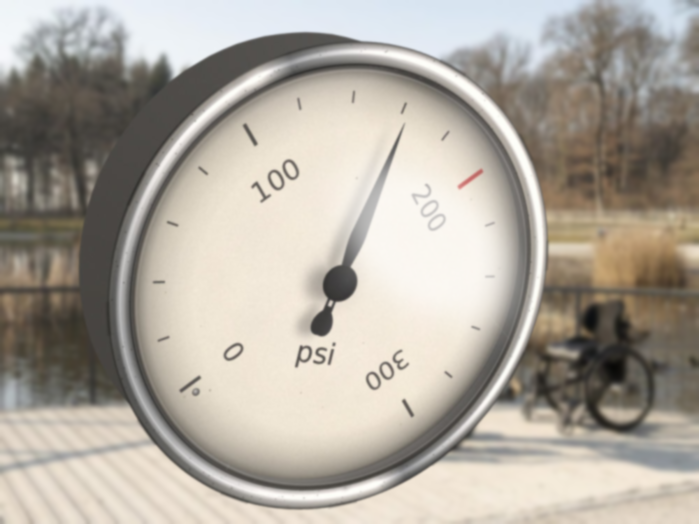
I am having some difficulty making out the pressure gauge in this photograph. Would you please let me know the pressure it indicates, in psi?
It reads 160 psi
